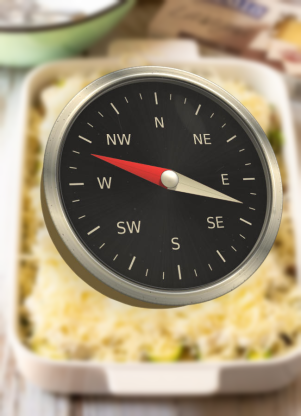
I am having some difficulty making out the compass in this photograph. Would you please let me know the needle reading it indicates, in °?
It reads 290 °
